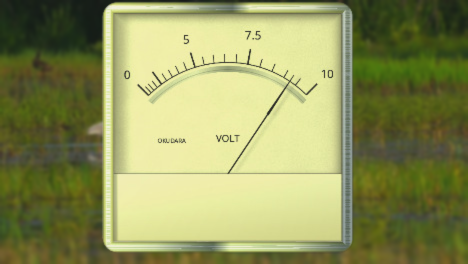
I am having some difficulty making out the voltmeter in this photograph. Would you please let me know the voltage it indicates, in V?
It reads 9.25 V
